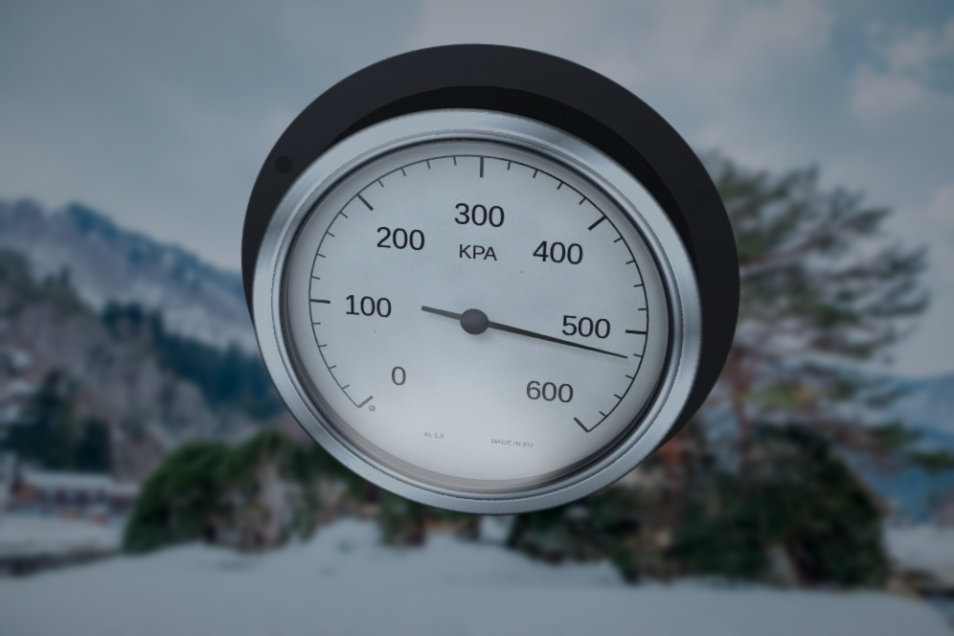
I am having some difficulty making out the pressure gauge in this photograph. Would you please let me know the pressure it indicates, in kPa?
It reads 520 kPa
